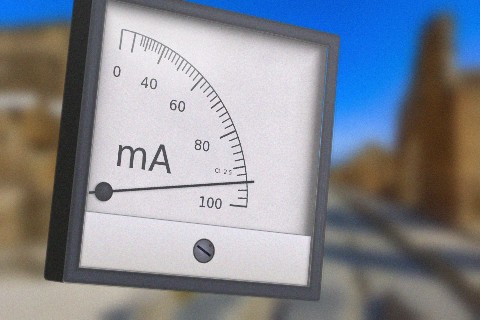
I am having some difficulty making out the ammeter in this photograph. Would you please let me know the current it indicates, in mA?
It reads 94 mA
